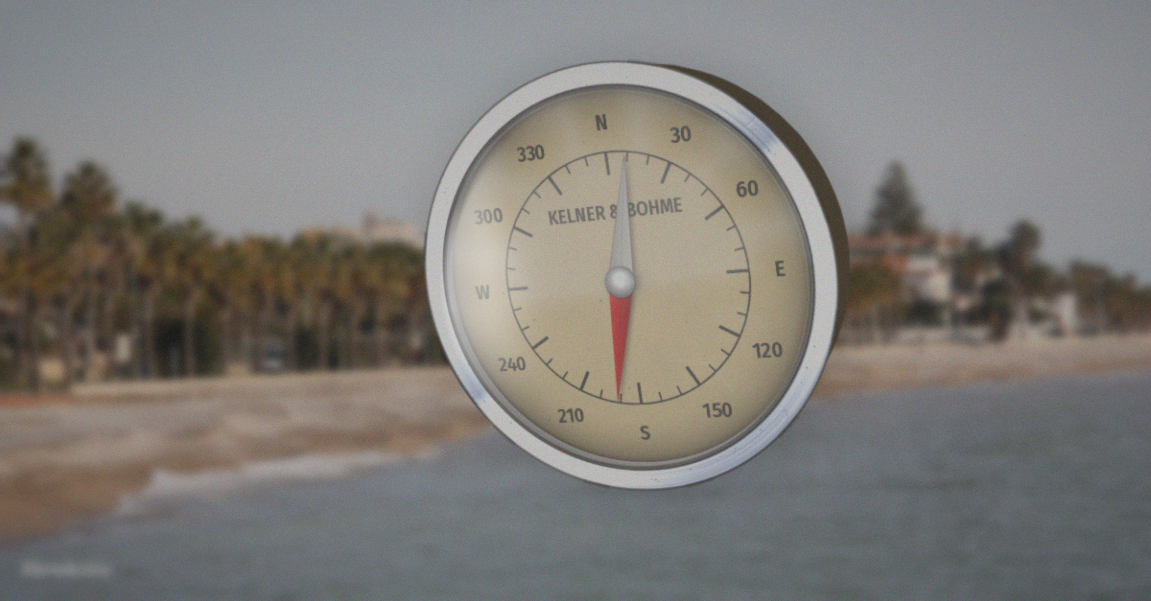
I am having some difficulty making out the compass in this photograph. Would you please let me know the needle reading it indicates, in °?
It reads 190 °
